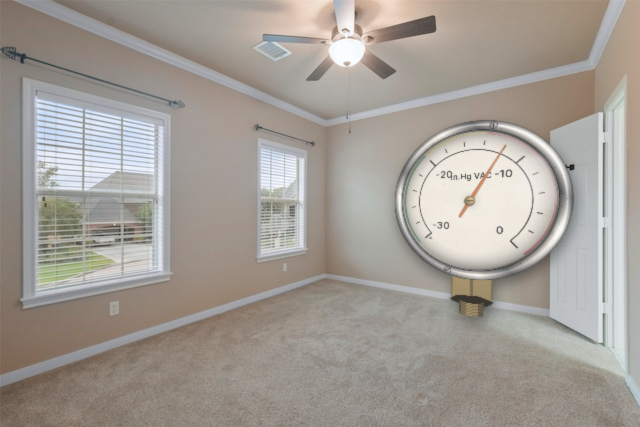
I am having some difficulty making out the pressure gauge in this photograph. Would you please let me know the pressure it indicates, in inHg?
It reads -12 inHg
